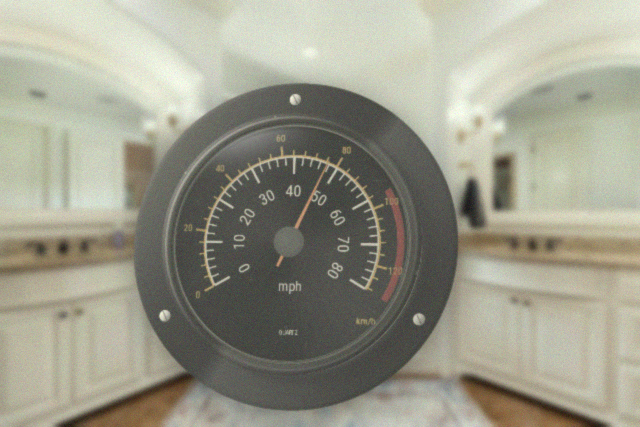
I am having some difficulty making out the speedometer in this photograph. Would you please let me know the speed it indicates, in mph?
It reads 48 mph
